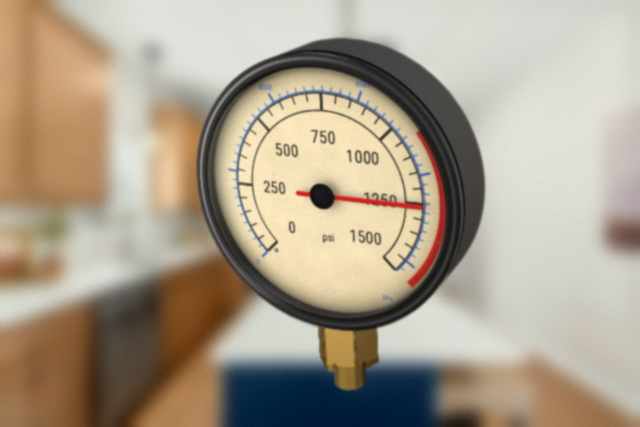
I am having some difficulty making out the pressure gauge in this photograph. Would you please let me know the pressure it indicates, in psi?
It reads 1250 psi
